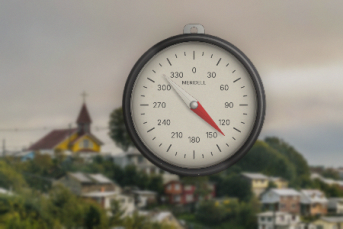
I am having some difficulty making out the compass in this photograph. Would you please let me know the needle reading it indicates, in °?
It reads 135 °
